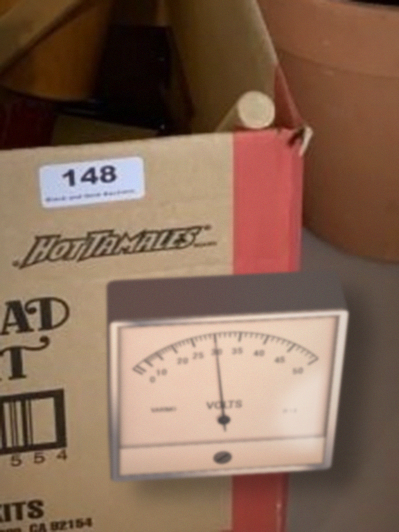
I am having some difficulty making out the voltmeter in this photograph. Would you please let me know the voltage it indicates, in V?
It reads 30 V
